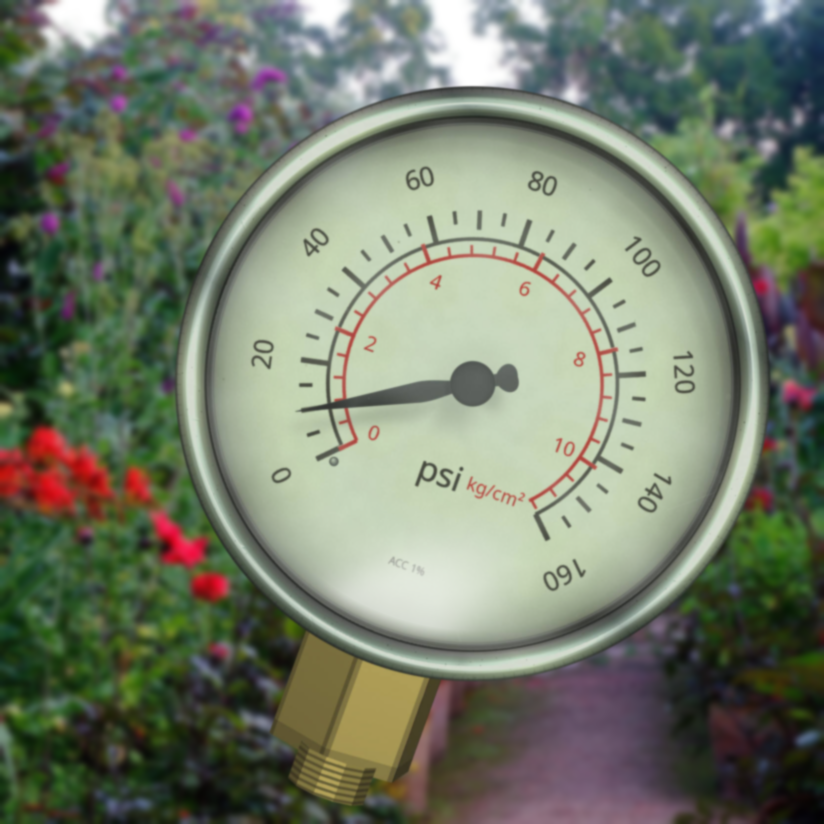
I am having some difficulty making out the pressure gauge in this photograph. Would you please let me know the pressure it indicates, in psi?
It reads 10 psi
